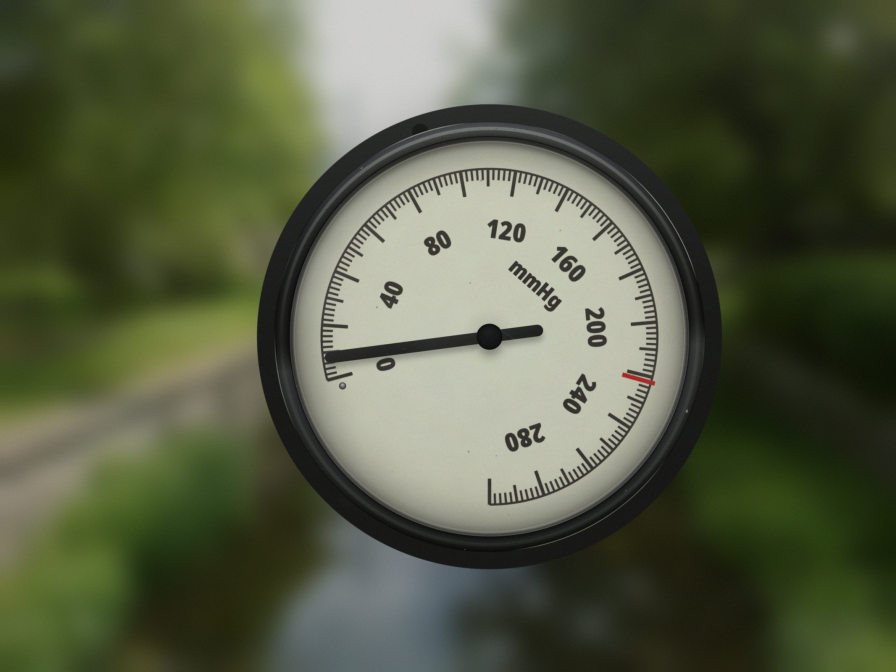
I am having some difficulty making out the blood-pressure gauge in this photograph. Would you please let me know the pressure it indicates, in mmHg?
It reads 8 mmHg
